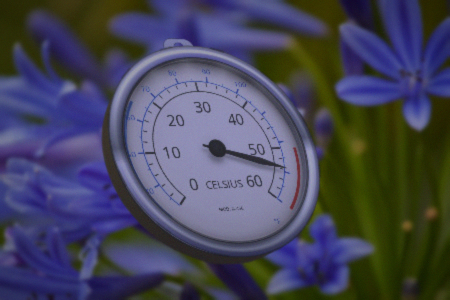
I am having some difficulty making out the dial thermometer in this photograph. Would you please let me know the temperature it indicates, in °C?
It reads 54 °C
